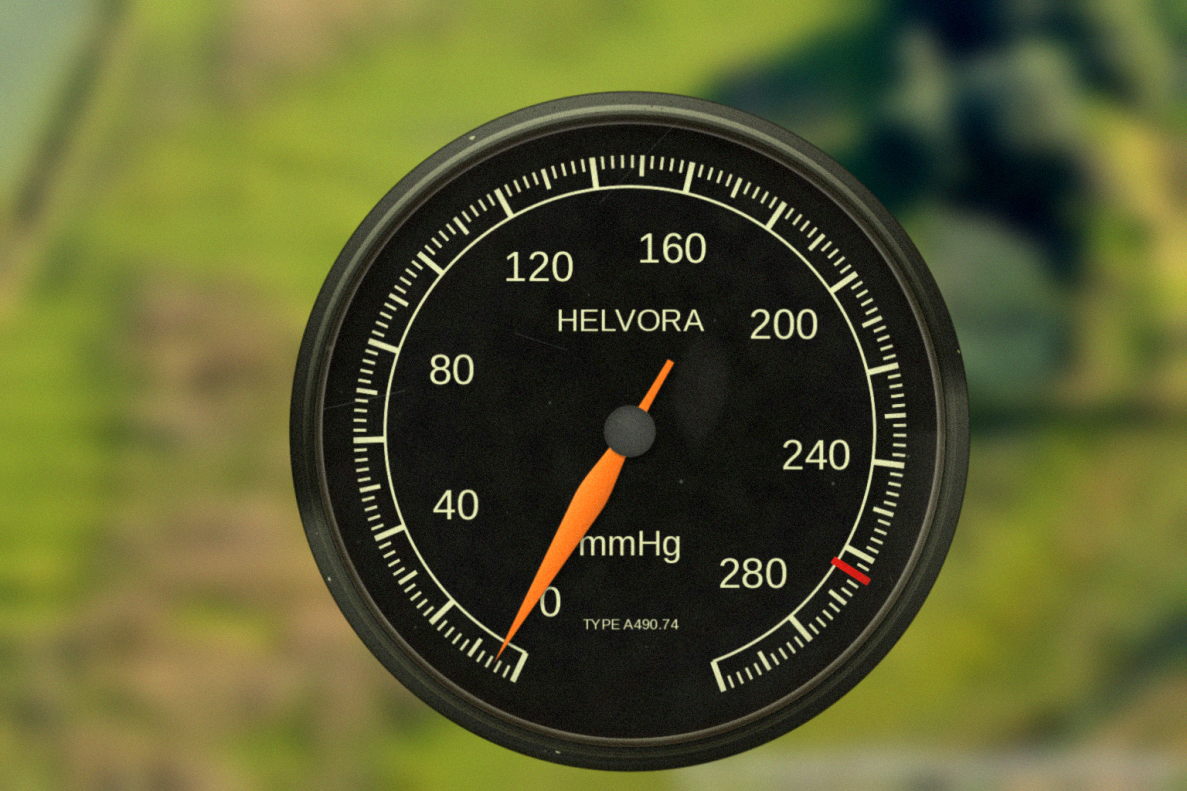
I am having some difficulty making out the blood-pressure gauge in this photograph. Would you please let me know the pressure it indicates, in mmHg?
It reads 5 mmHg
